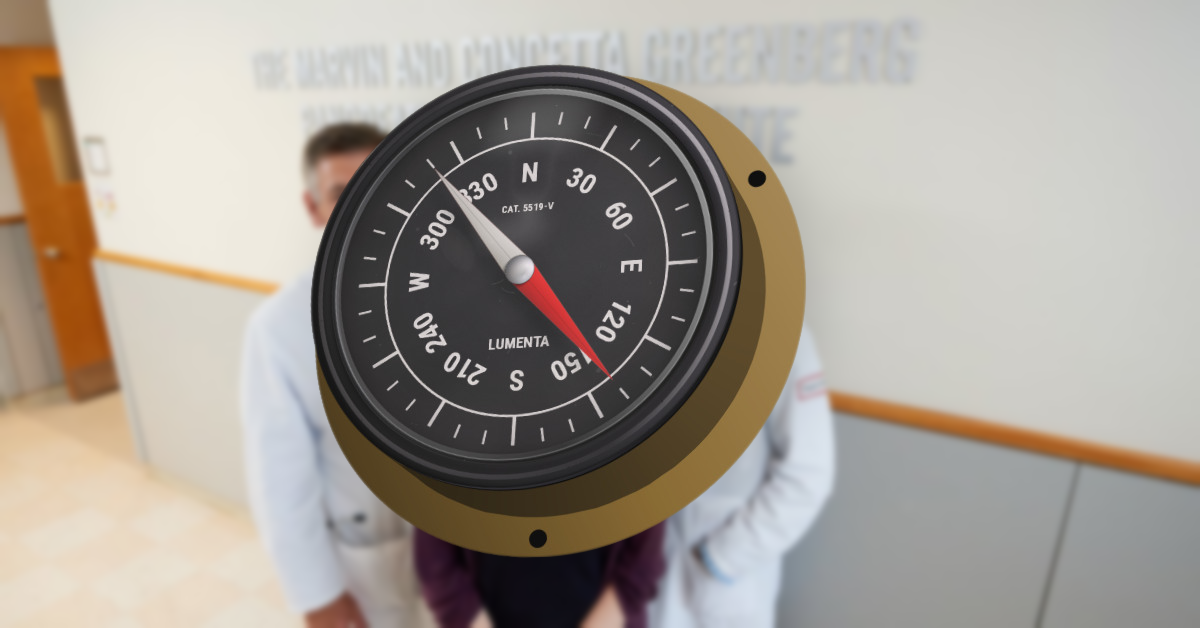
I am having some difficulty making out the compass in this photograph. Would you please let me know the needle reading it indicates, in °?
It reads 140 °
